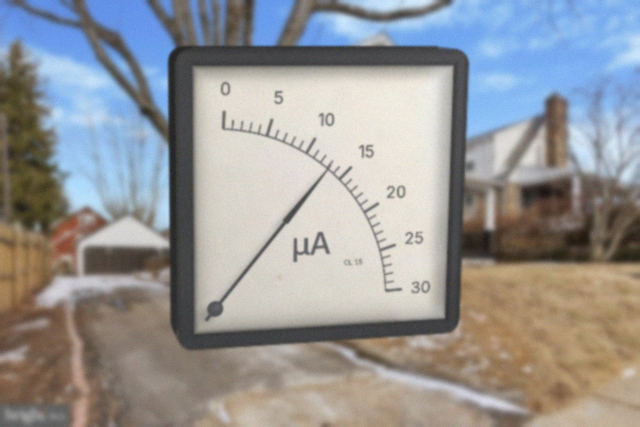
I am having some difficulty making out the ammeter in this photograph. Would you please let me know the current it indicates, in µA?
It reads 13 µA
